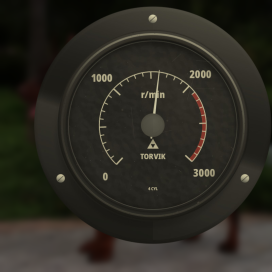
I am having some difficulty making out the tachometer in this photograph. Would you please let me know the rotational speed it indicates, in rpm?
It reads 1600 rpm
